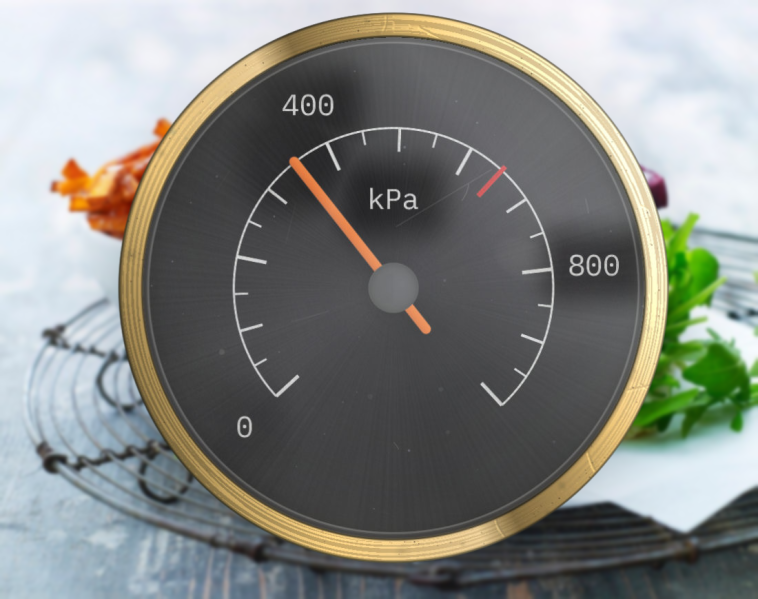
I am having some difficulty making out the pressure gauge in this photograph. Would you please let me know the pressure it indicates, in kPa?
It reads 350 kPa
